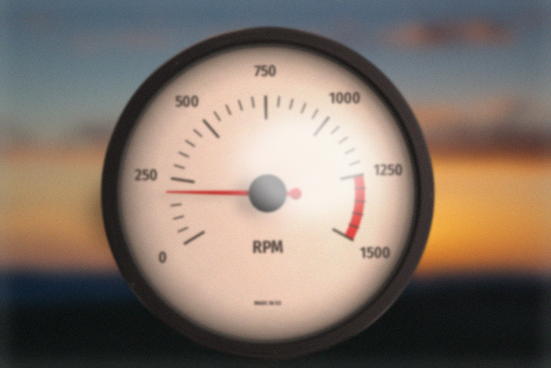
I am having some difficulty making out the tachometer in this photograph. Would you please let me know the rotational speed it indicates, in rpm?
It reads 200 rpm
